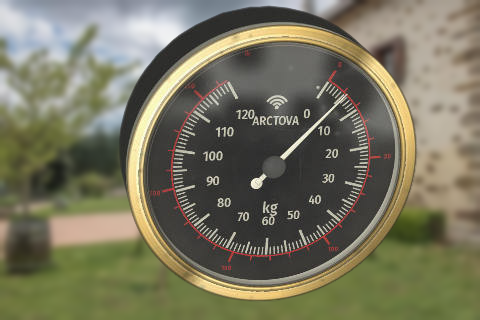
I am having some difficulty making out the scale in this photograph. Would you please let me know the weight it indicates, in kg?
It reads 5 kg
